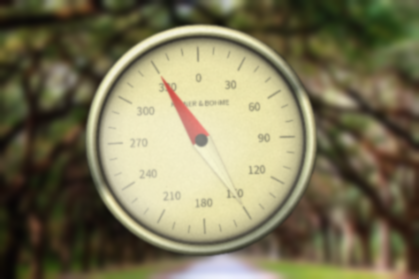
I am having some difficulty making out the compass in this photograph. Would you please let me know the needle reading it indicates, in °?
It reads 330 °
